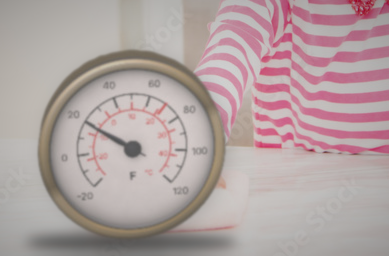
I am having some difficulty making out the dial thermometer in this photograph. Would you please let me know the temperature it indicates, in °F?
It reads 20 °F
